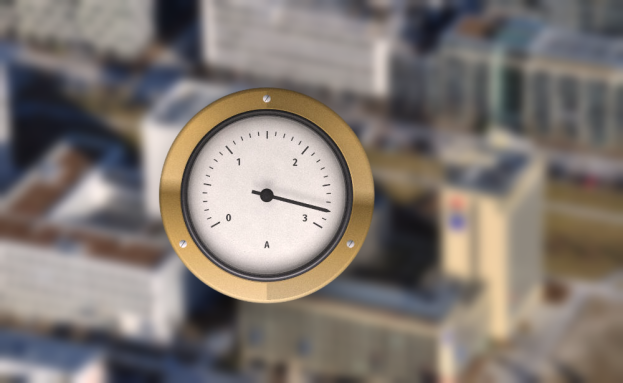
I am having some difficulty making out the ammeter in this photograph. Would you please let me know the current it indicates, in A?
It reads 2.8 A
